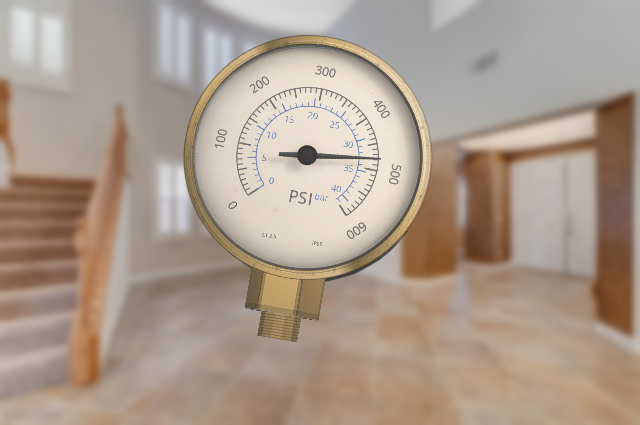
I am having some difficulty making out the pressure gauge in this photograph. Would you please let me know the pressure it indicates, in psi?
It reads 480 psi
